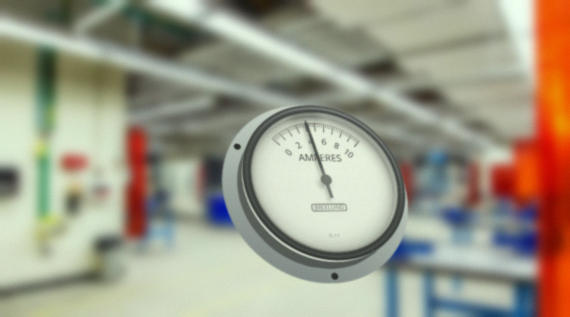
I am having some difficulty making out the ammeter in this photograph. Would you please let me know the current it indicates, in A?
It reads 4 A
